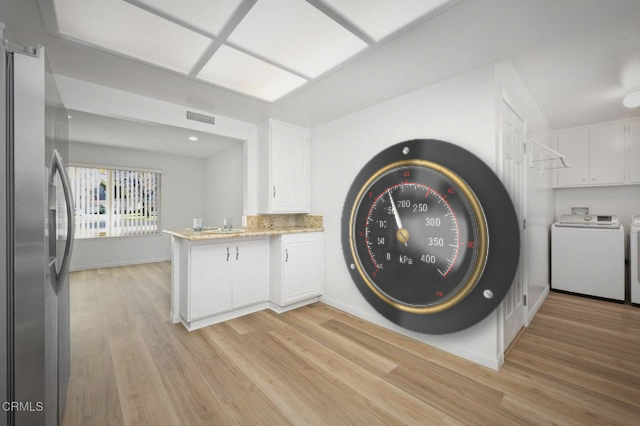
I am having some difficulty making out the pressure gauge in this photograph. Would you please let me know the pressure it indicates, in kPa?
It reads 175 kPa
